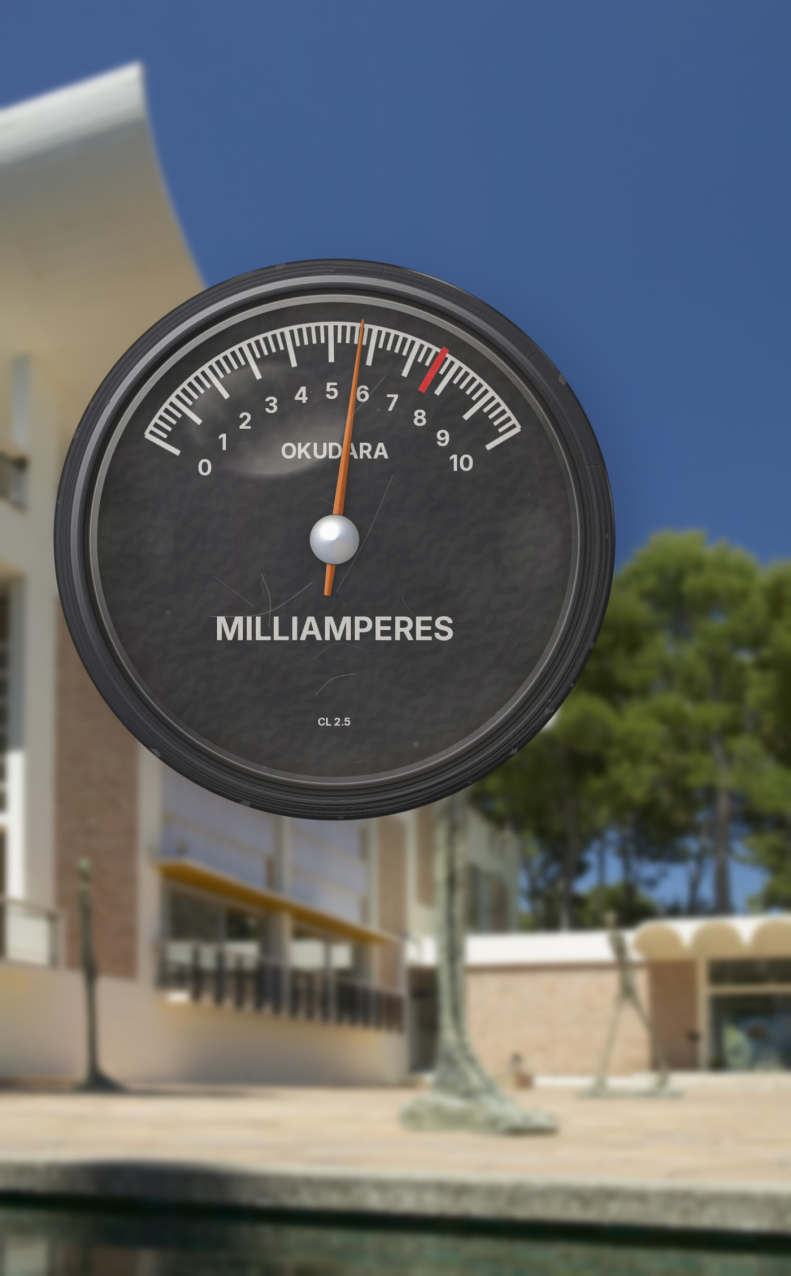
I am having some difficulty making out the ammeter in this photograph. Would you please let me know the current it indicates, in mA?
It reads 5.7 mA
